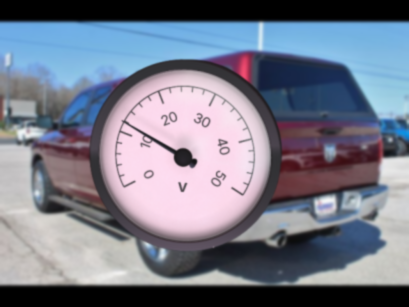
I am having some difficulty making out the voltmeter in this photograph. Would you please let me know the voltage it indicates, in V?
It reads 12 V
